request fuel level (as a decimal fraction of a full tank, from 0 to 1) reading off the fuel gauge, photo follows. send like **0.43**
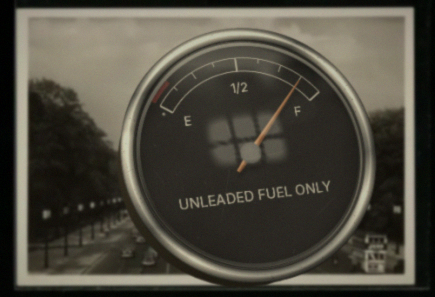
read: **0.875**
